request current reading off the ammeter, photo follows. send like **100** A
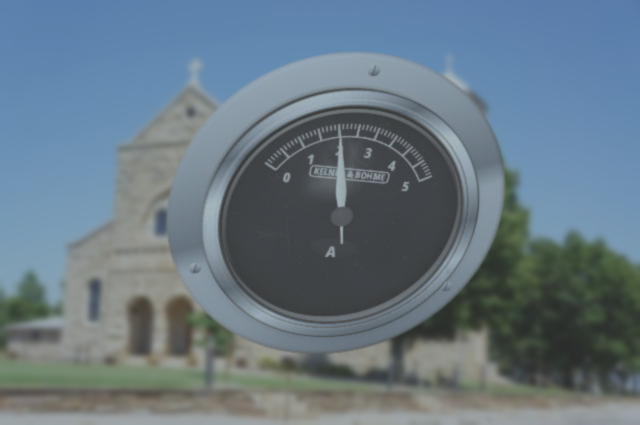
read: **2** A
